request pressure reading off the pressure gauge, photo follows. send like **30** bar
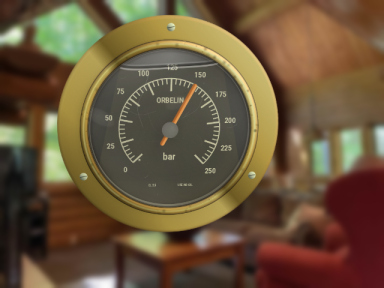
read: **150** bar
